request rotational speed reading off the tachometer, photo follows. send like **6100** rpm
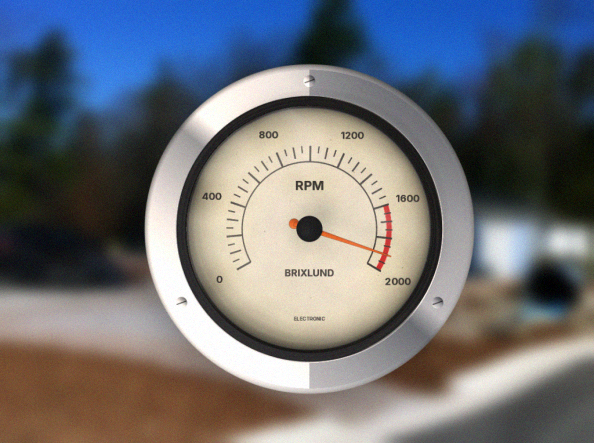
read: **1900** rpm
